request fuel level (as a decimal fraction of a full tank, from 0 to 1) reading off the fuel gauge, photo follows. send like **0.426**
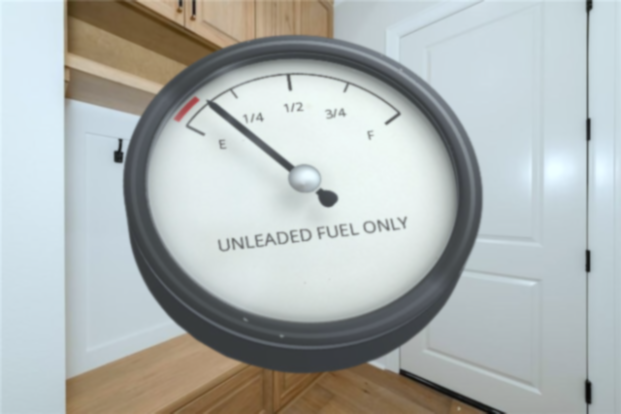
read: **0.125**
